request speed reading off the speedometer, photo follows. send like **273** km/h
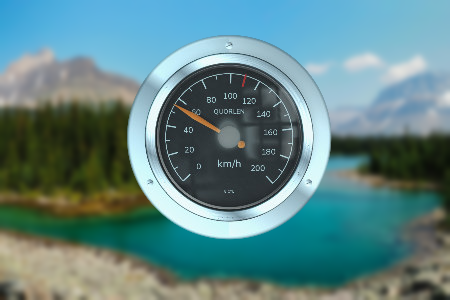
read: **55** km/h
